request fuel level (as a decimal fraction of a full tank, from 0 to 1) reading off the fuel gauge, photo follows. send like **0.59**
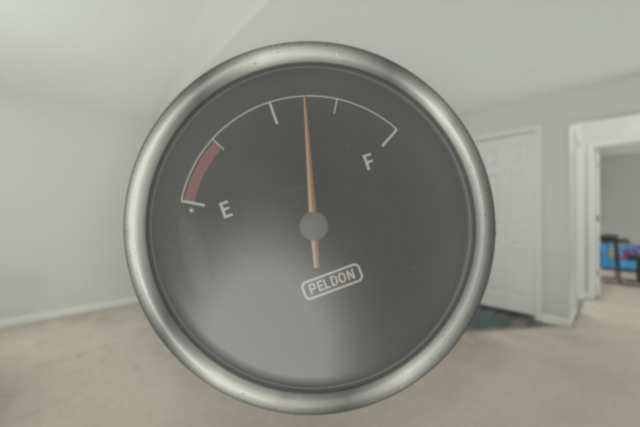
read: **0.625**
